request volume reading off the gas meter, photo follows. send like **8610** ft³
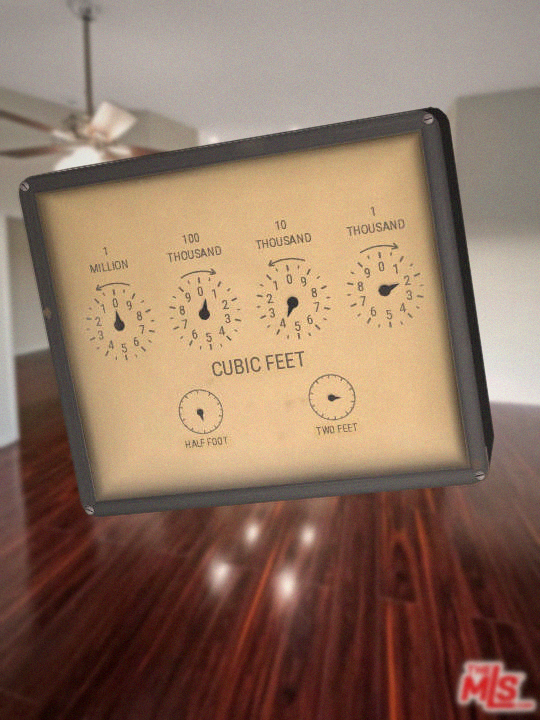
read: **4200** ft³
